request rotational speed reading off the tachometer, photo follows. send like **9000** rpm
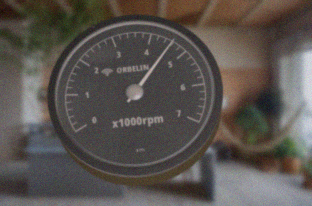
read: **4600** rpm
